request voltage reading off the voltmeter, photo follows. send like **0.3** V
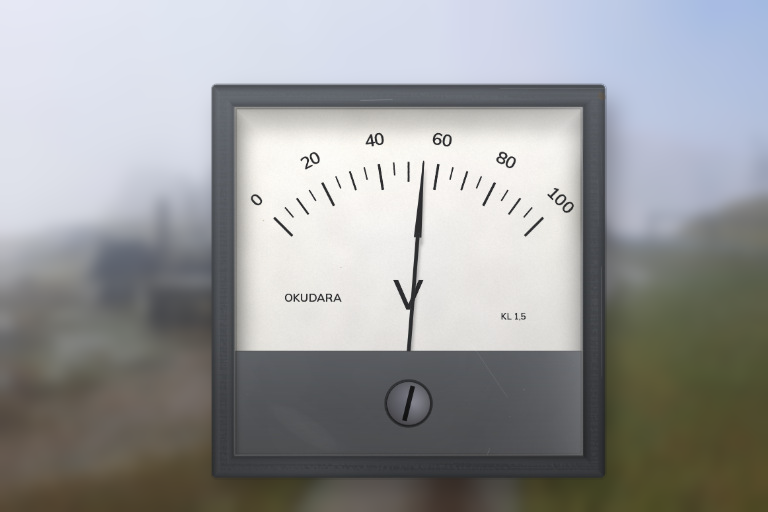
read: **55** V
